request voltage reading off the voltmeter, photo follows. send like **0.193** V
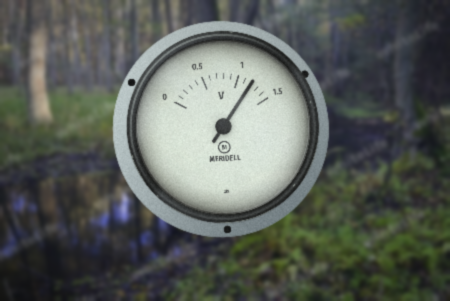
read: **1.2** V
